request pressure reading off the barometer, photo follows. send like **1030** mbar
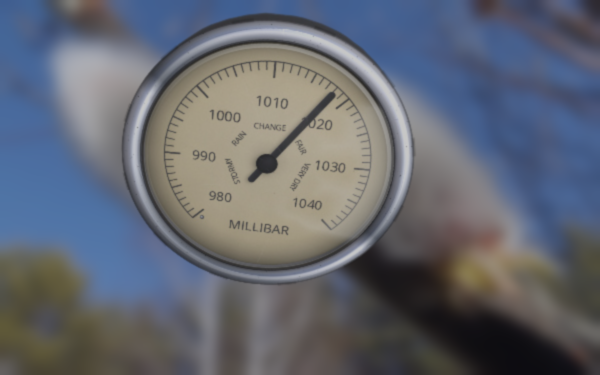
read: **1018** mbar
